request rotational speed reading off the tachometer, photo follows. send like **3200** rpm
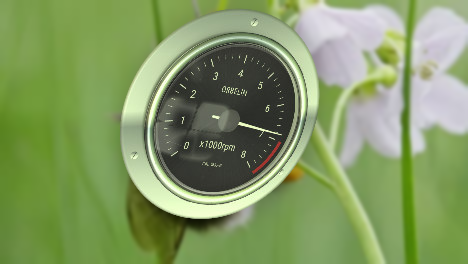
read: **6800** rpm
